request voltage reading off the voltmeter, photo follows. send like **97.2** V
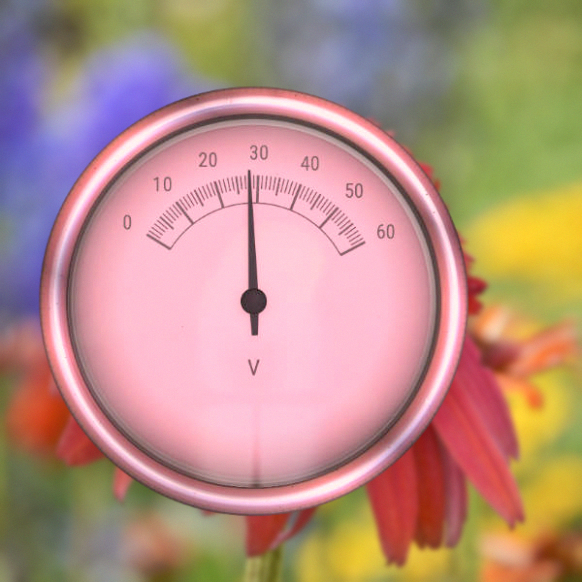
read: **28** V
